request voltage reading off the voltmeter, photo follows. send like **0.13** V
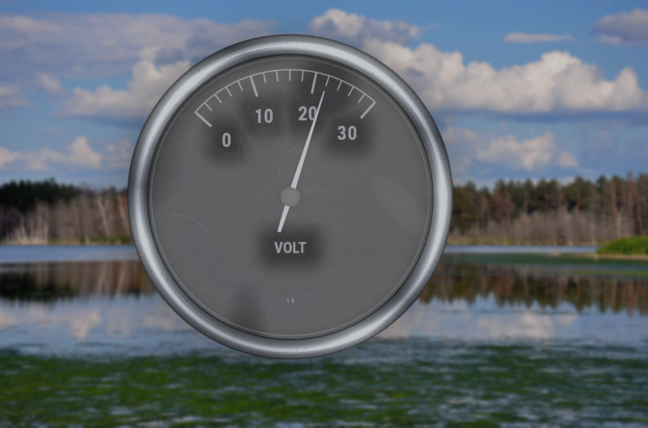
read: **22** V
